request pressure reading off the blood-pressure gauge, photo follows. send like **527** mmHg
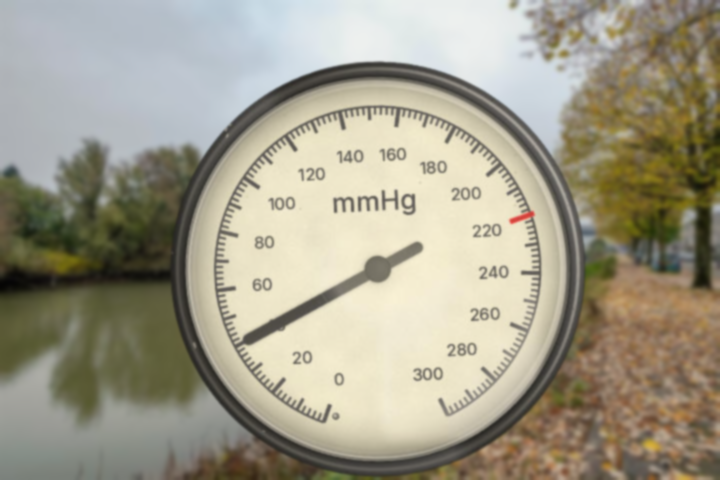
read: **40** mmHg
